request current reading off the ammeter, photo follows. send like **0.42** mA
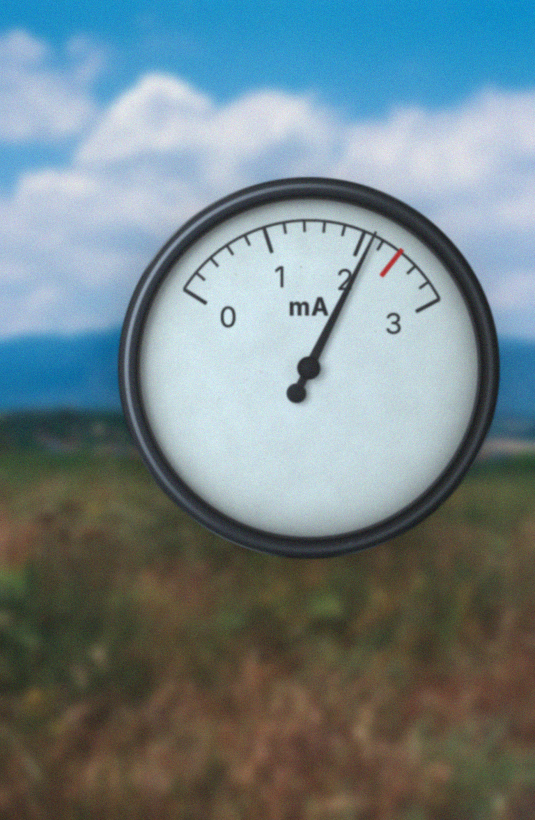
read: **2.1** mA
